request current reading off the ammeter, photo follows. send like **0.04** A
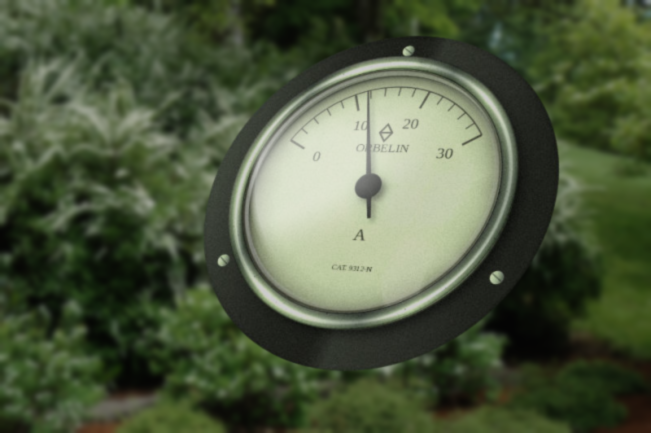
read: **12** A
